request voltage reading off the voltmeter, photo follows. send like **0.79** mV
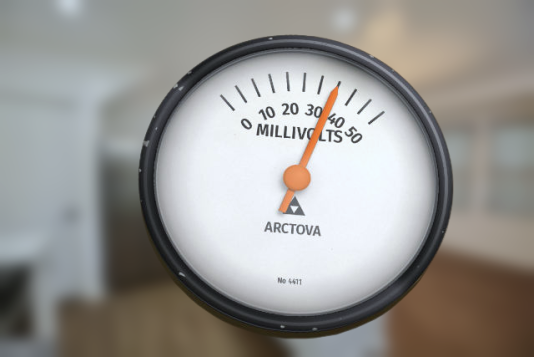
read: **35** mV
